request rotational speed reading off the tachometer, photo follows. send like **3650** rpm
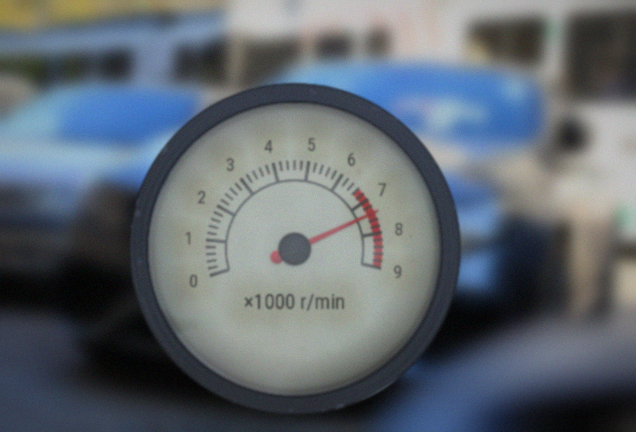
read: **7400** rpm
